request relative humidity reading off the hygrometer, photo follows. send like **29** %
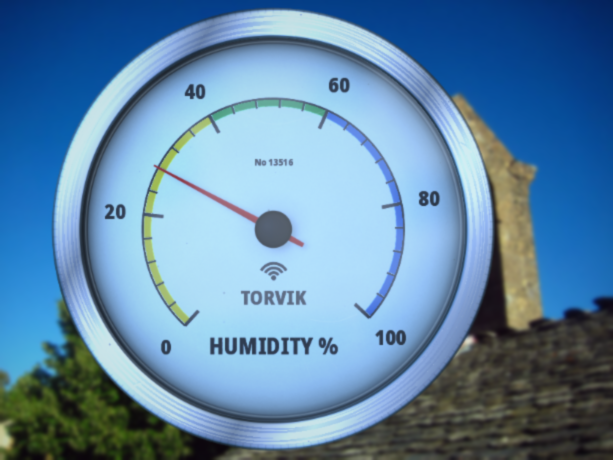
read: **28** %
